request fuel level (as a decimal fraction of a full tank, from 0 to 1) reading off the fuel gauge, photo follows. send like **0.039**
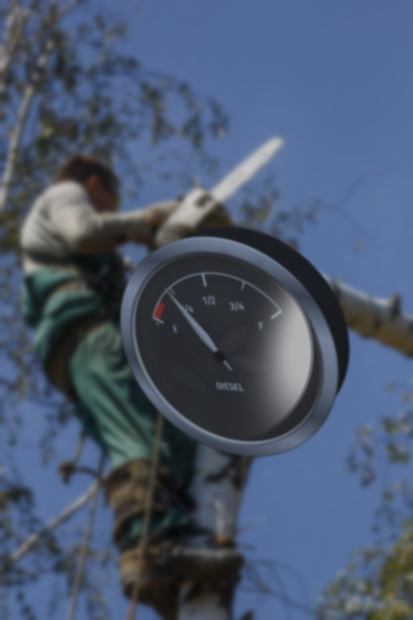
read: **0.25**
